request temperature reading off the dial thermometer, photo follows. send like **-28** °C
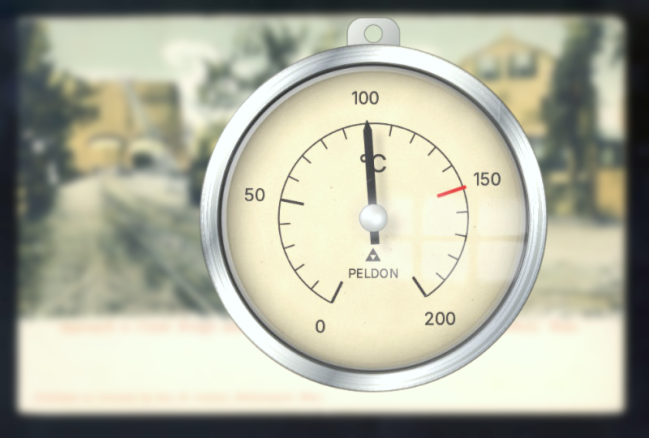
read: **100** °C
